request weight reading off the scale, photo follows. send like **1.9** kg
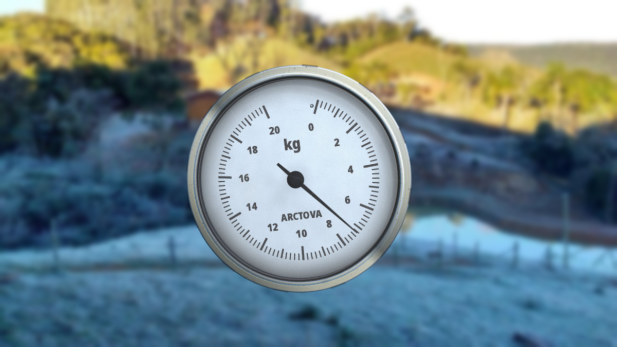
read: **7.2** kg
